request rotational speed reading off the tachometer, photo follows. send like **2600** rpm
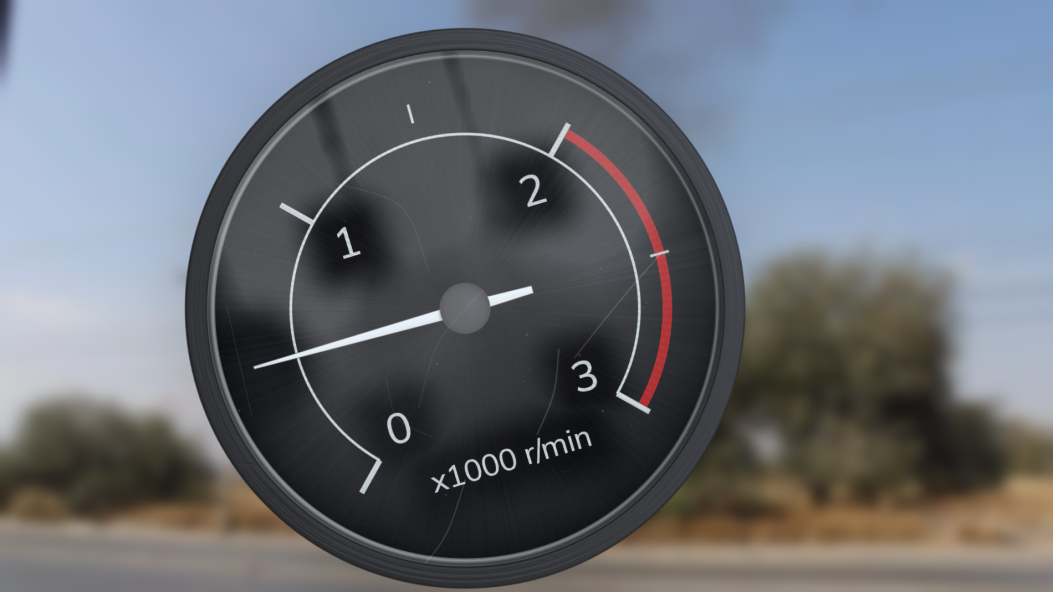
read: **500** rpm
